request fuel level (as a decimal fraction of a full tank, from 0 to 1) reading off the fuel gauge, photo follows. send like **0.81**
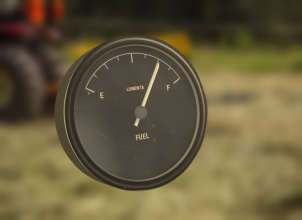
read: **0.75**
